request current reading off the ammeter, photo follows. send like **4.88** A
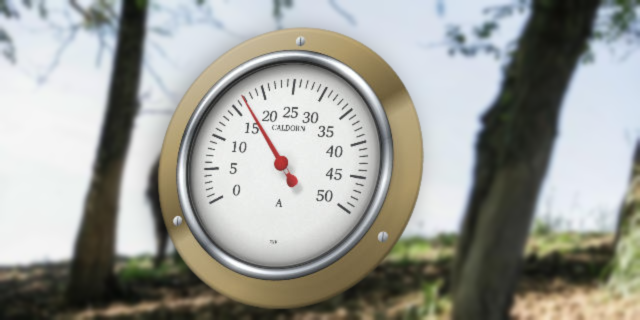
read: **17** A
